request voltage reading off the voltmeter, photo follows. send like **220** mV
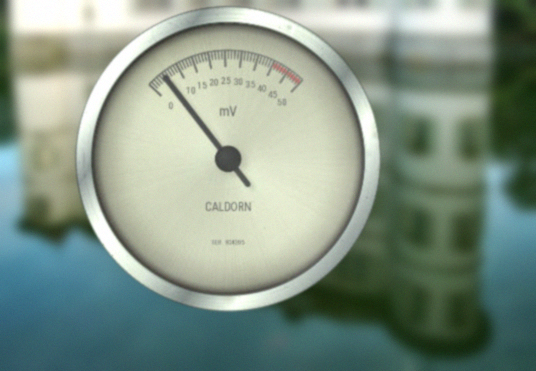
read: **5** mV
